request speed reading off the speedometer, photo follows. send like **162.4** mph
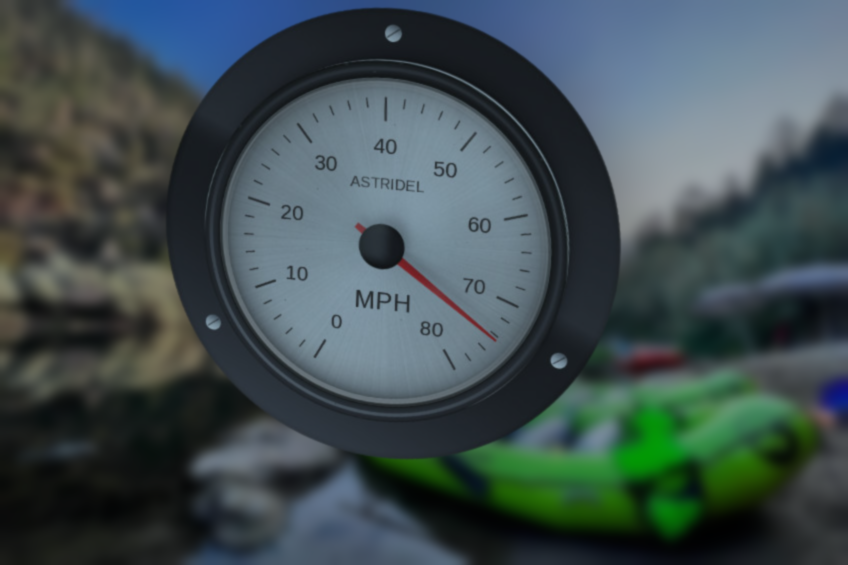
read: **74** mph
